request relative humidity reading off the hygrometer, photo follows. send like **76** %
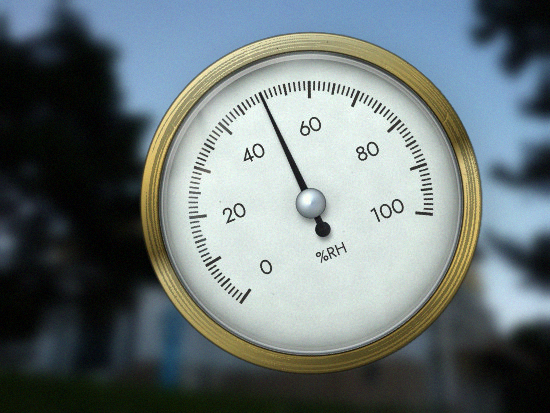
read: **50** %
